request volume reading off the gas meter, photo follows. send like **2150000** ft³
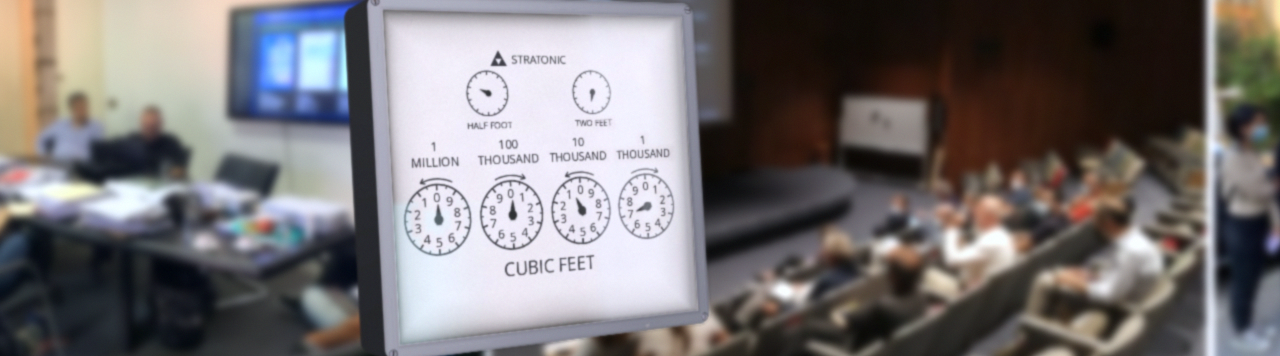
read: **700** ft³
